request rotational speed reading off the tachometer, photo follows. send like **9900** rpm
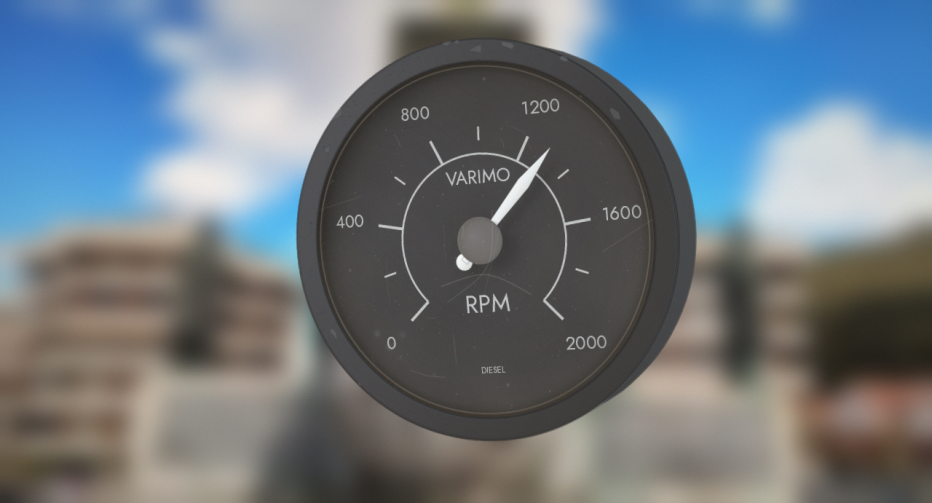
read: **1300** rpm
